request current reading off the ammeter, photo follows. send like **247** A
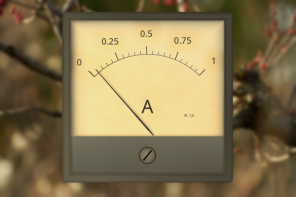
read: **0.05** A
